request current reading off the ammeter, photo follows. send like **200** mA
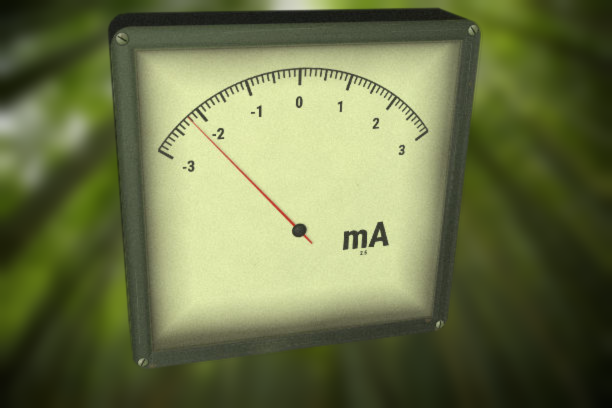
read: **-2.2** mA
